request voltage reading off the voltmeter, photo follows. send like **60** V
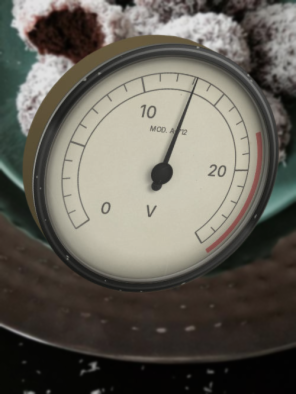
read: **13** V
